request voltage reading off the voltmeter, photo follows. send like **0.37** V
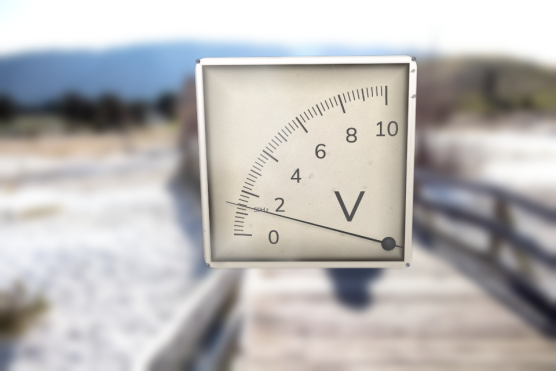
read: **1.4** V
